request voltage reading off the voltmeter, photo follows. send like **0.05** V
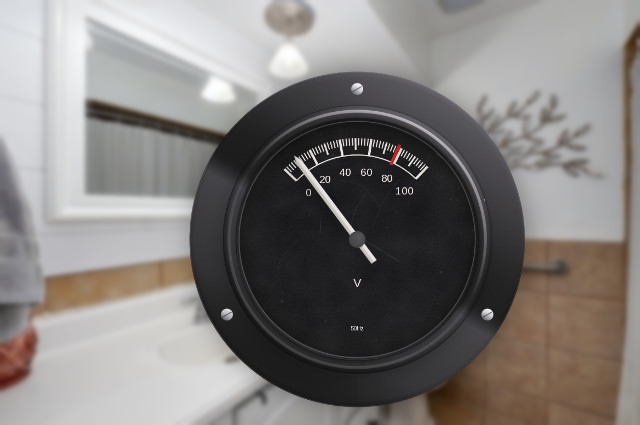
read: **10** V
